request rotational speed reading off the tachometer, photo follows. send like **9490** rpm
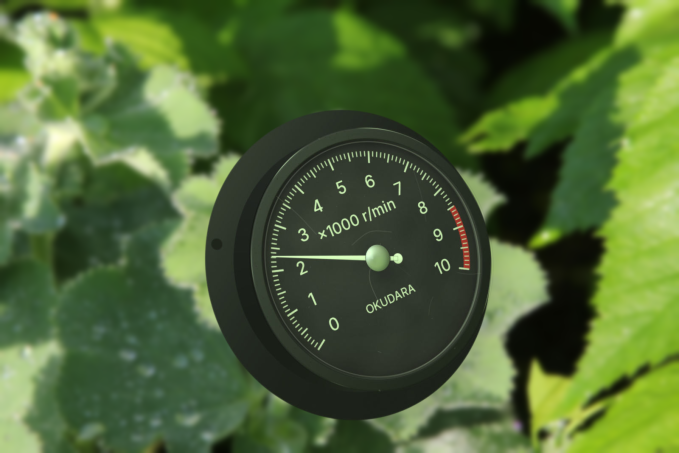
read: **2300** rpm
